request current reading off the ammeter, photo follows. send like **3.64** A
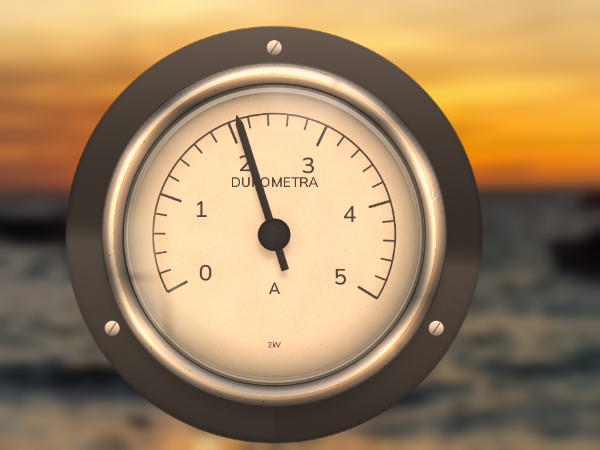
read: **2.1** A
